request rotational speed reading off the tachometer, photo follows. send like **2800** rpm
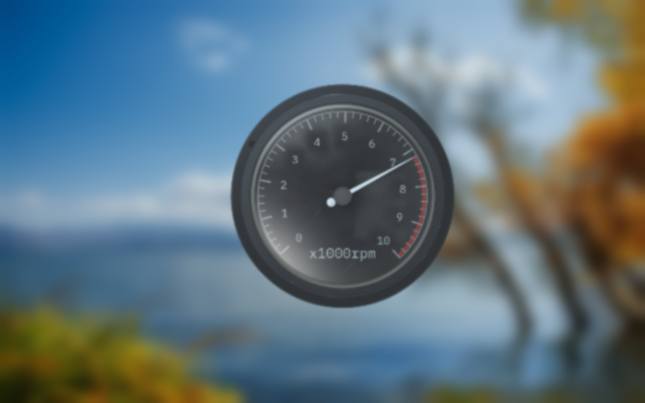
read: **7200** rpm
